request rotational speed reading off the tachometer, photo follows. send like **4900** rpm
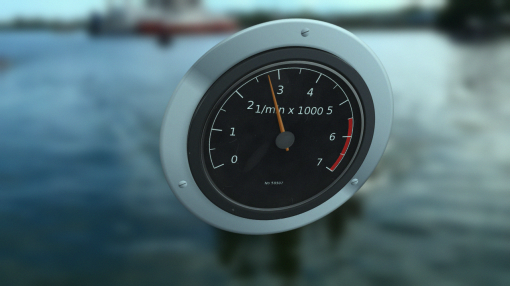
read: **2750** rpm
